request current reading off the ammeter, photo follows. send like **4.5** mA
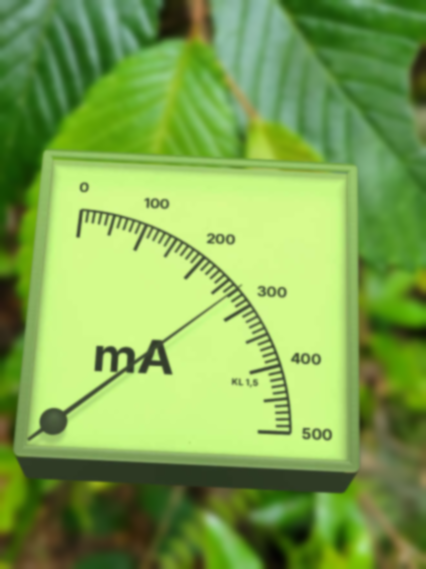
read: **270** mA
